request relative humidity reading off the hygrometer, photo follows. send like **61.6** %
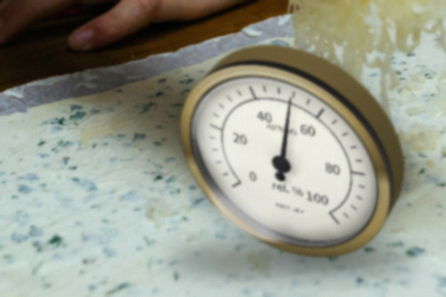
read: **52** %
